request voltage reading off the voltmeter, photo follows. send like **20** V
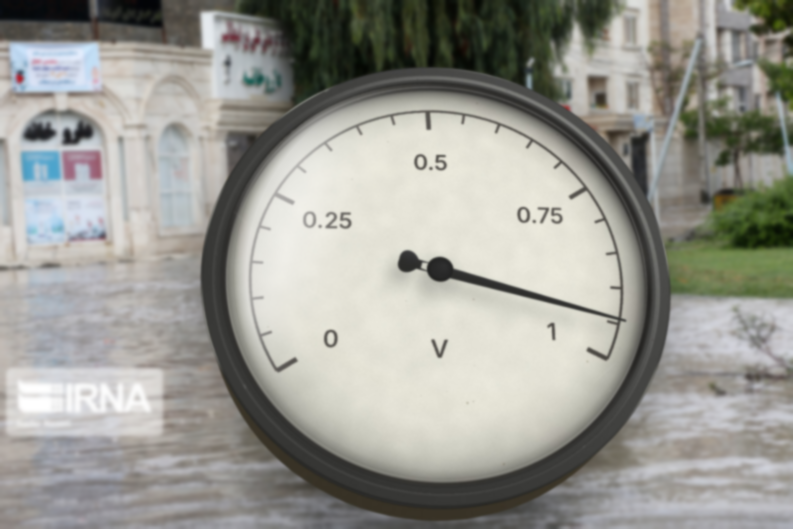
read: **0.95** V
